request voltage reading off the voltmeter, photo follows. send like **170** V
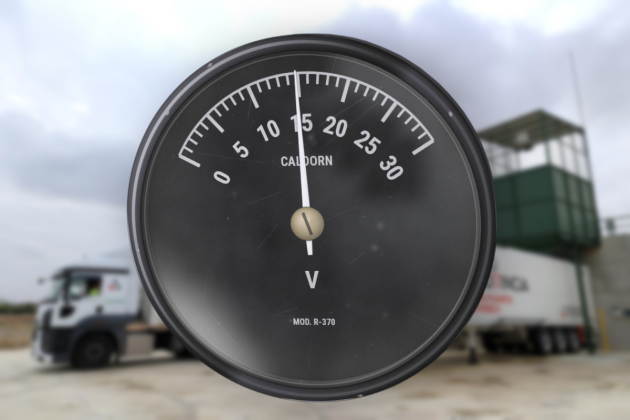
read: **15** V
